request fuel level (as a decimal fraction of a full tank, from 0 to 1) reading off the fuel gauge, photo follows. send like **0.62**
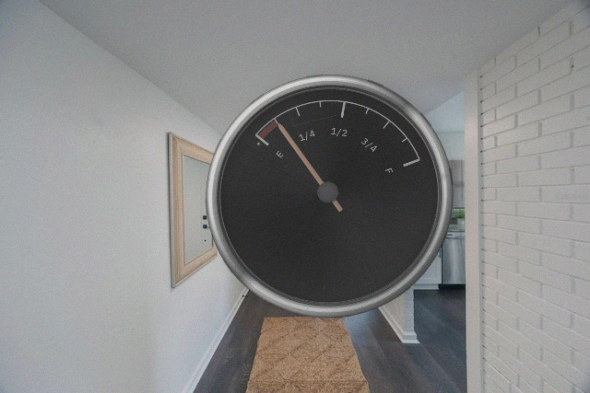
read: **0.125**
